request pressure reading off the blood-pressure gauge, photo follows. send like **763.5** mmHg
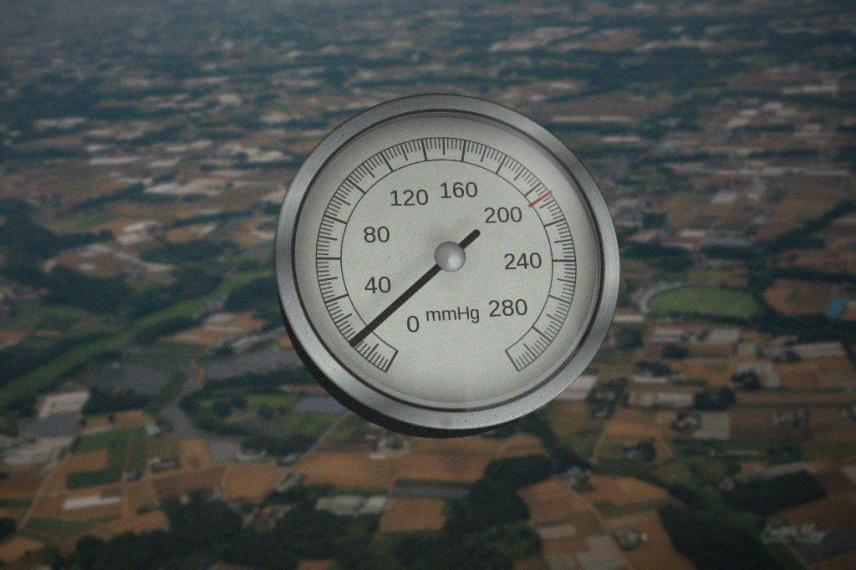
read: **18** mmHg
